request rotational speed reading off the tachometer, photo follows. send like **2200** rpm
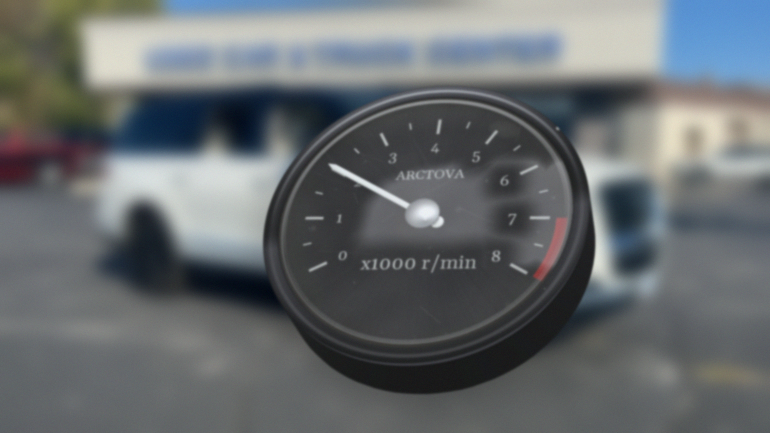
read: **2000** rpm
